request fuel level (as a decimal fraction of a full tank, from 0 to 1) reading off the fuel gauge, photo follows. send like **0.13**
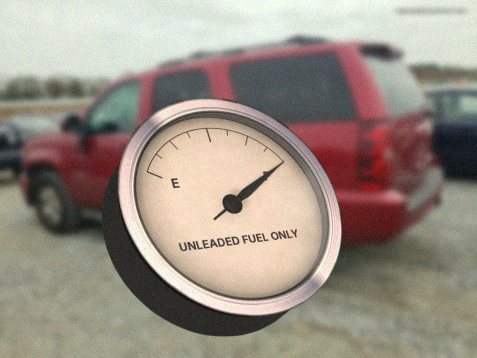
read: **1**
